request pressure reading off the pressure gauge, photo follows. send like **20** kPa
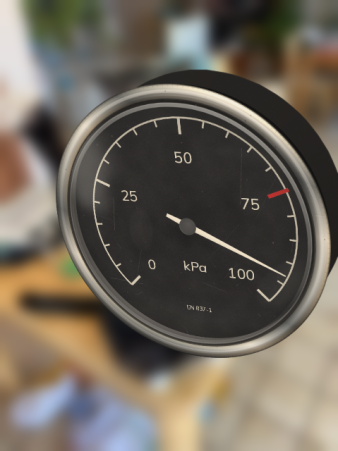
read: **92.5** kPa
